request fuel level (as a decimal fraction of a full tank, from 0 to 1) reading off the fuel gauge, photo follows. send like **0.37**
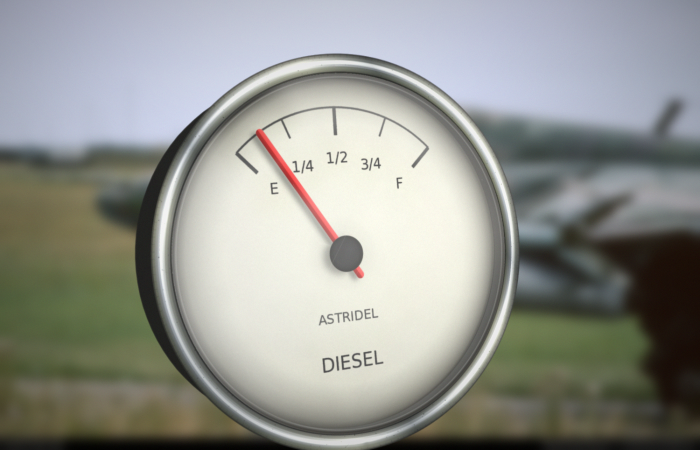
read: **0.125**
